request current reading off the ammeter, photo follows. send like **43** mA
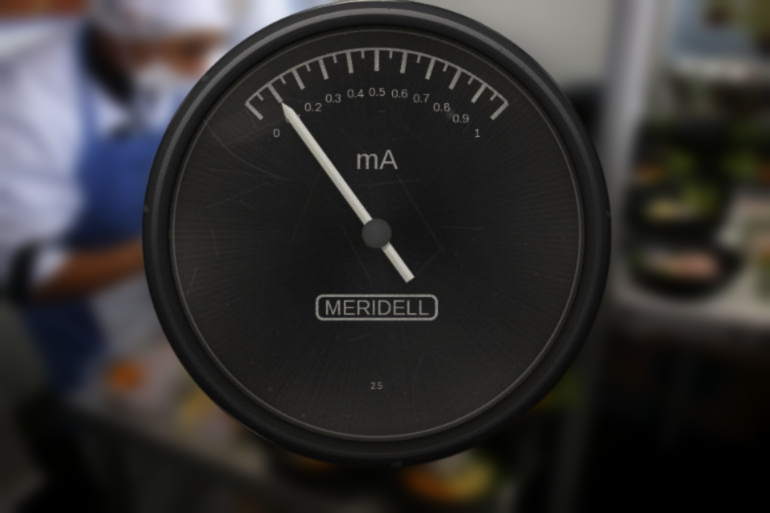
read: **0.1** mA
